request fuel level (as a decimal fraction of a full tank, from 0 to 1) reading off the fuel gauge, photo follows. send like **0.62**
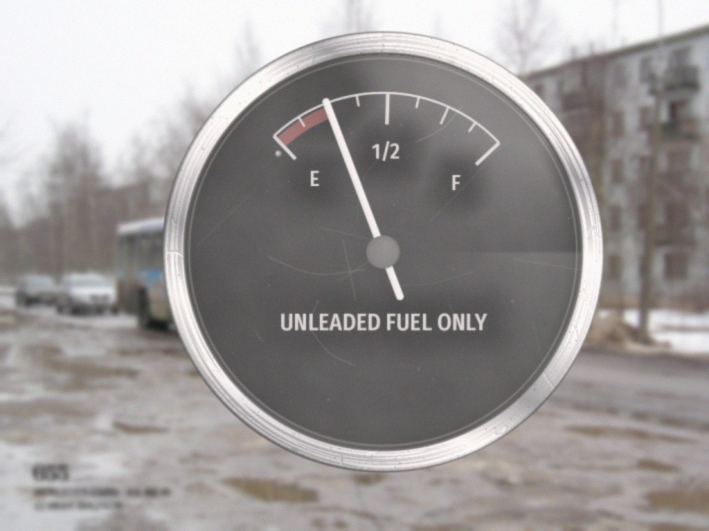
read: **0.25**
